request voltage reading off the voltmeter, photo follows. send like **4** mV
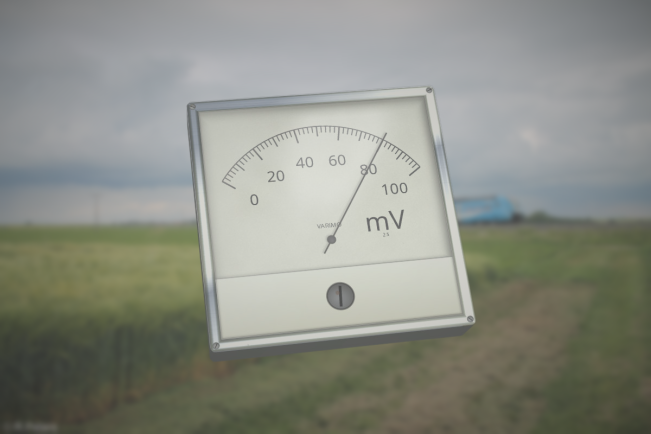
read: **80** mV
